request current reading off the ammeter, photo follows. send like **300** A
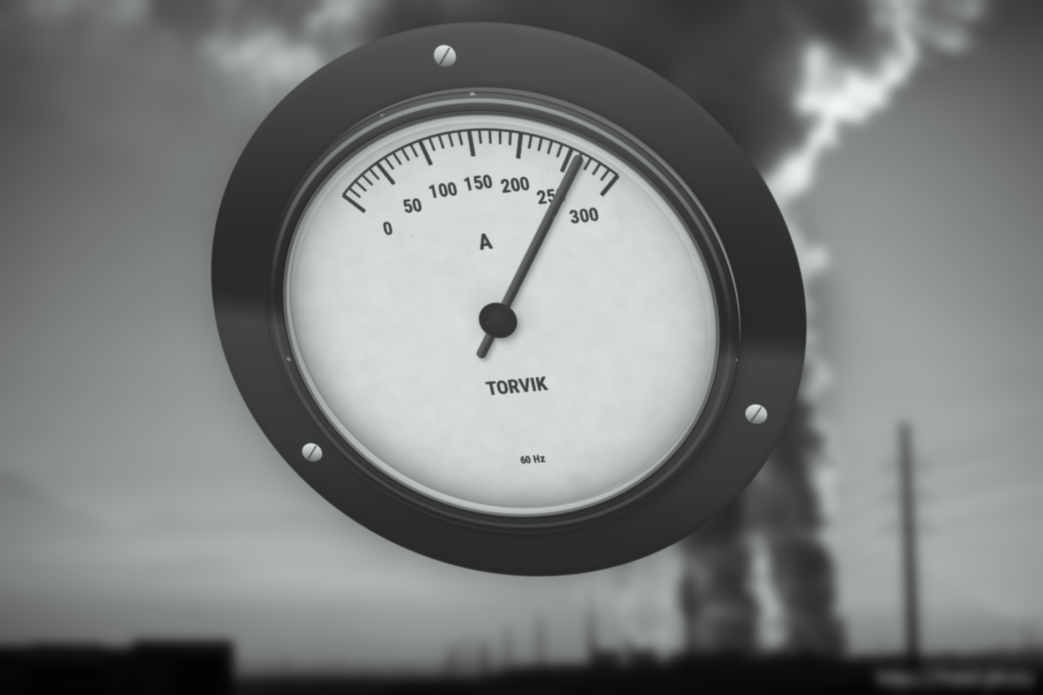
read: **260** A
